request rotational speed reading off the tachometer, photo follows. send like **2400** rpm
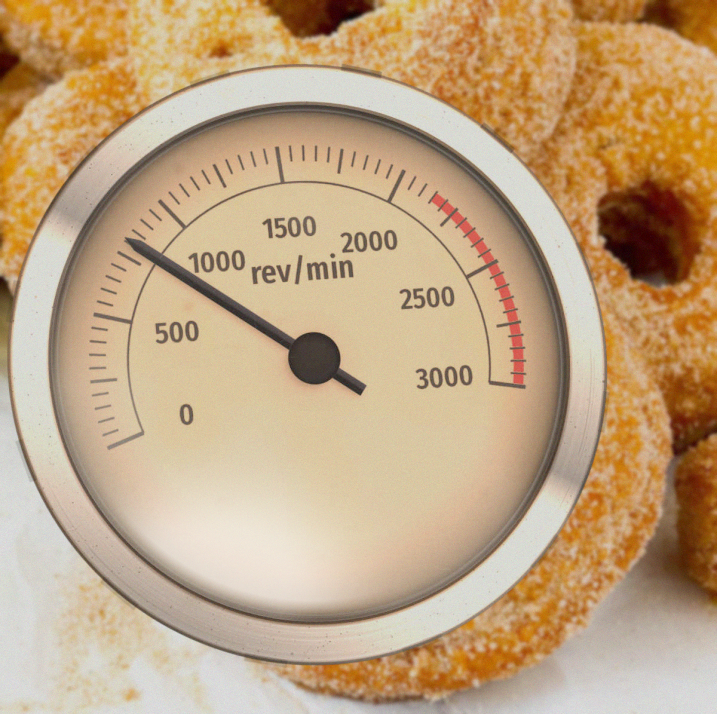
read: **800** rpm
